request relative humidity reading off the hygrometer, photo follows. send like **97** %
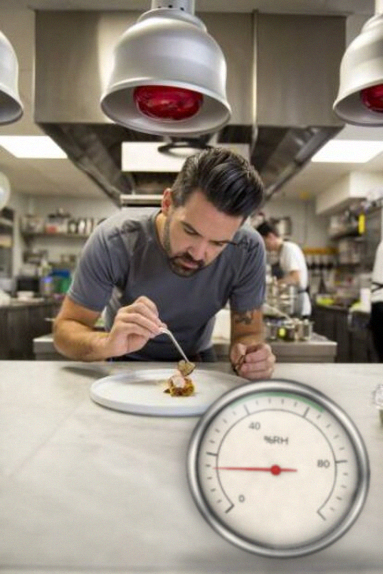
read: **16** %
